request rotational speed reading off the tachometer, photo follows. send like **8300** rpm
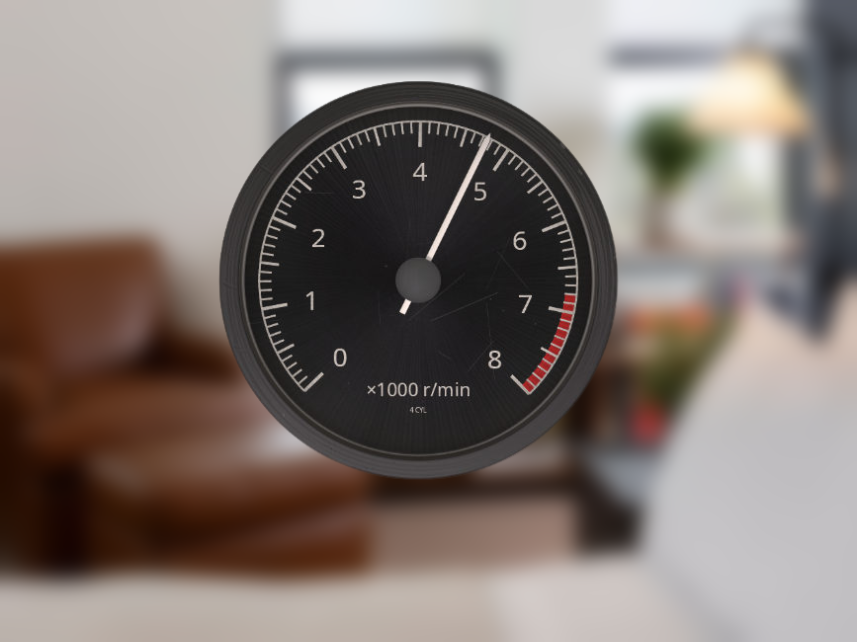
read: **4750** rpm
